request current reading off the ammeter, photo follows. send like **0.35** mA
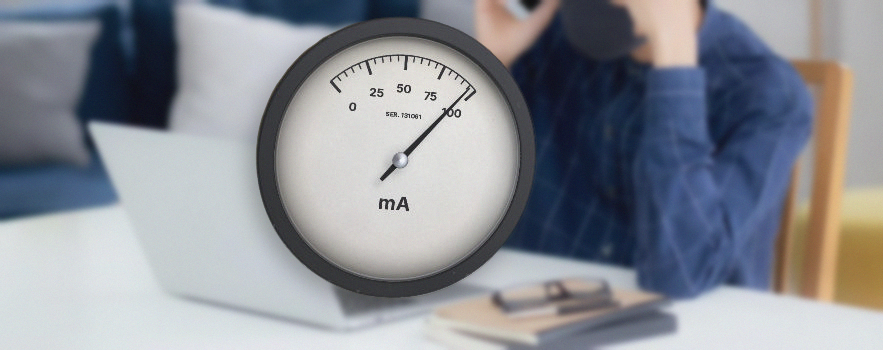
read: **95** mA
